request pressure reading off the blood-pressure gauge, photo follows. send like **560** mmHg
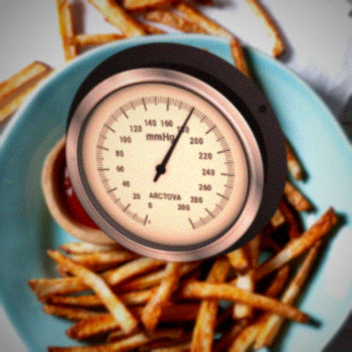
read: **180** mmHg
